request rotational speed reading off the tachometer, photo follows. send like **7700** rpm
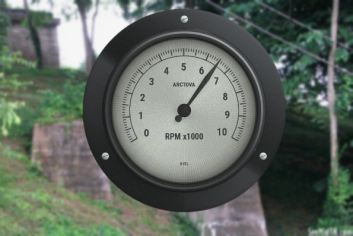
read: **6500** rpm
